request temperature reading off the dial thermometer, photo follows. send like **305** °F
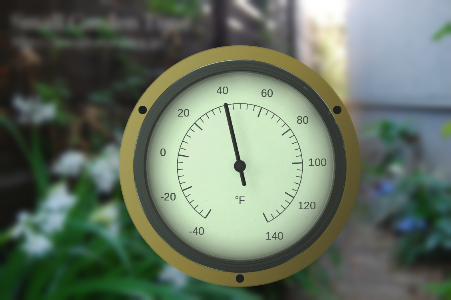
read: **40** °F
